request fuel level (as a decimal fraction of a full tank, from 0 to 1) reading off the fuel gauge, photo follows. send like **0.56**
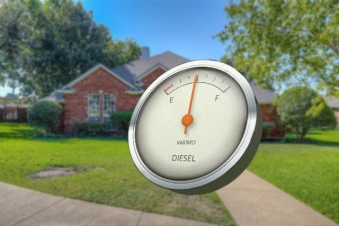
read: **0.5**
